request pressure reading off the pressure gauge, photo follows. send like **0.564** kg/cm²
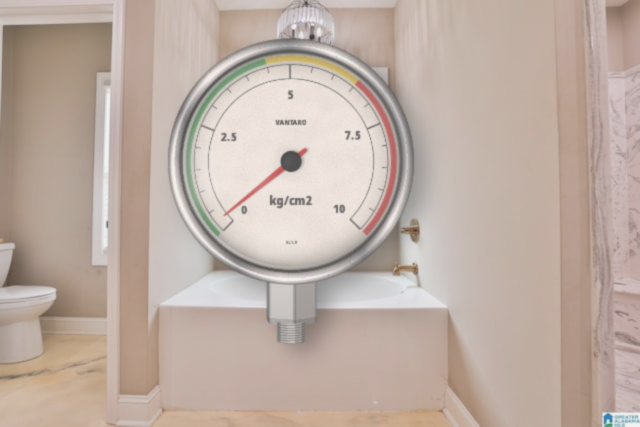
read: **0.25** kg/cm²
